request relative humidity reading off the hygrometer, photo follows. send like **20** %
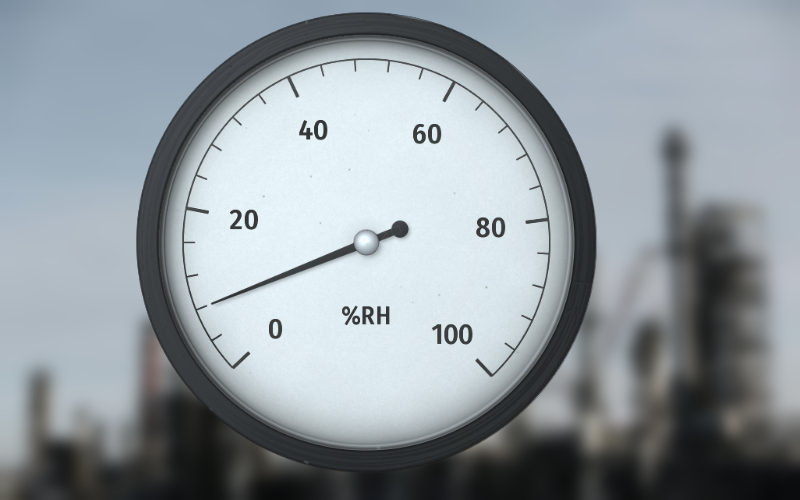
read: **8** %
